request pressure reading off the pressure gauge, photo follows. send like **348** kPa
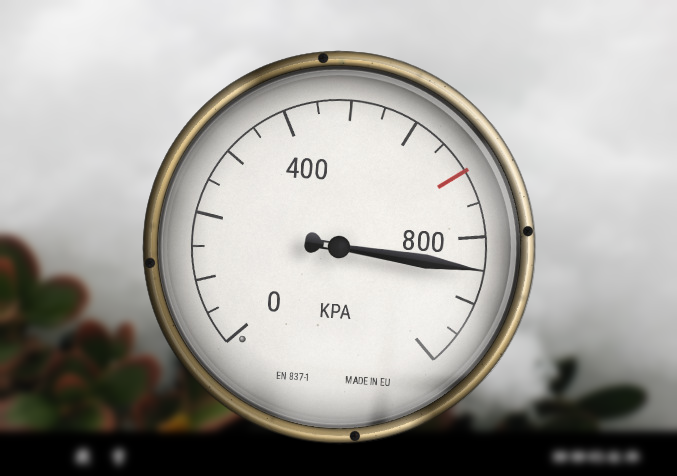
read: **850** kPa
